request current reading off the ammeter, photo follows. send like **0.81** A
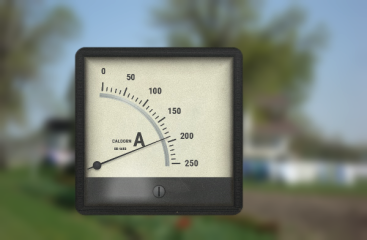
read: **190** A
